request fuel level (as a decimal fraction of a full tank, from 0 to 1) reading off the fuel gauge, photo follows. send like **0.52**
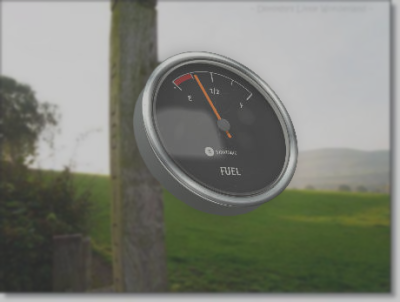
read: **0.25**
